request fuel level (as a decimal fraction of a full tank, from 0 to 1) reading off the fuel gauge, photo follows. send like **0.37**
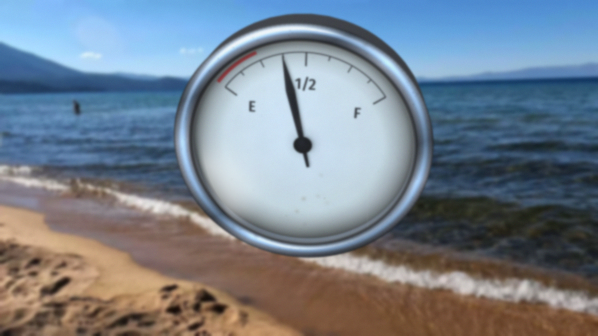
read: **0.375**
